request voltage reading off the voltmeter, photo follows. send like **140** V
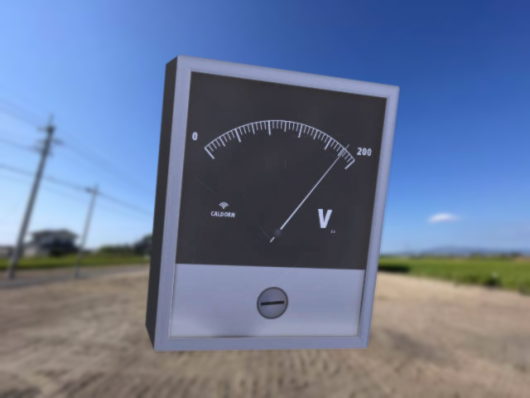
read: **180** V
